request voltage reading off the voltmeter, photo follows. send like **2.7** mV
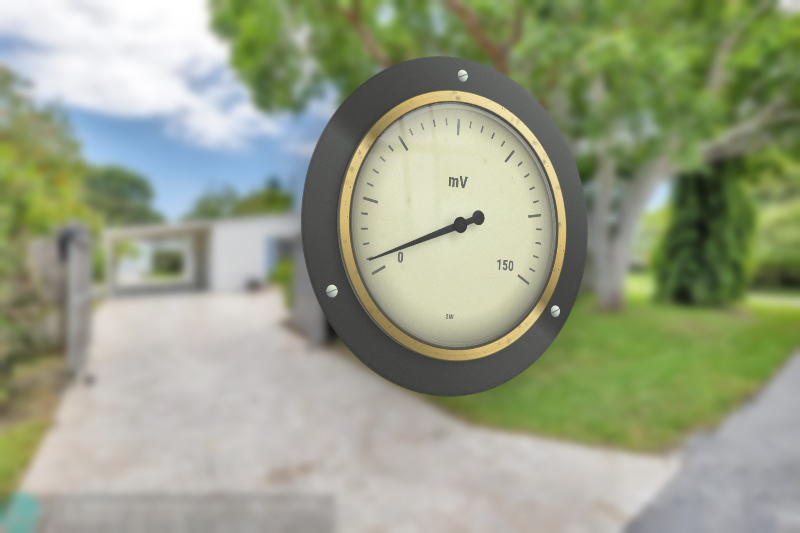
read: **5** mV
